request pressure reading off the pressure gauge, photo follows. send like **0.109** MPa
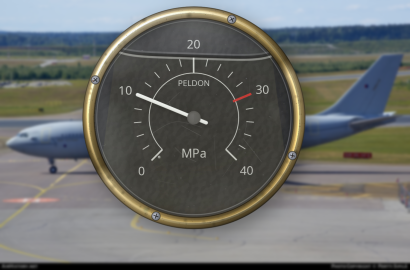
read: **10** MPa
